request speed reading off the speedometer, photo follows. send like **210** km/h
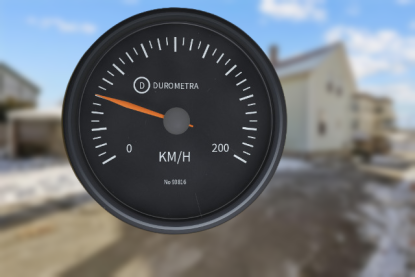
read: **40** km/h
